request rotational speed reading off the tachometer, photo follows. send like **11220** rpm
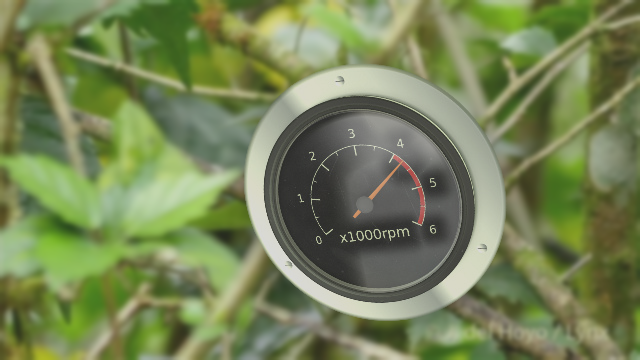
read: **4250** rpm
